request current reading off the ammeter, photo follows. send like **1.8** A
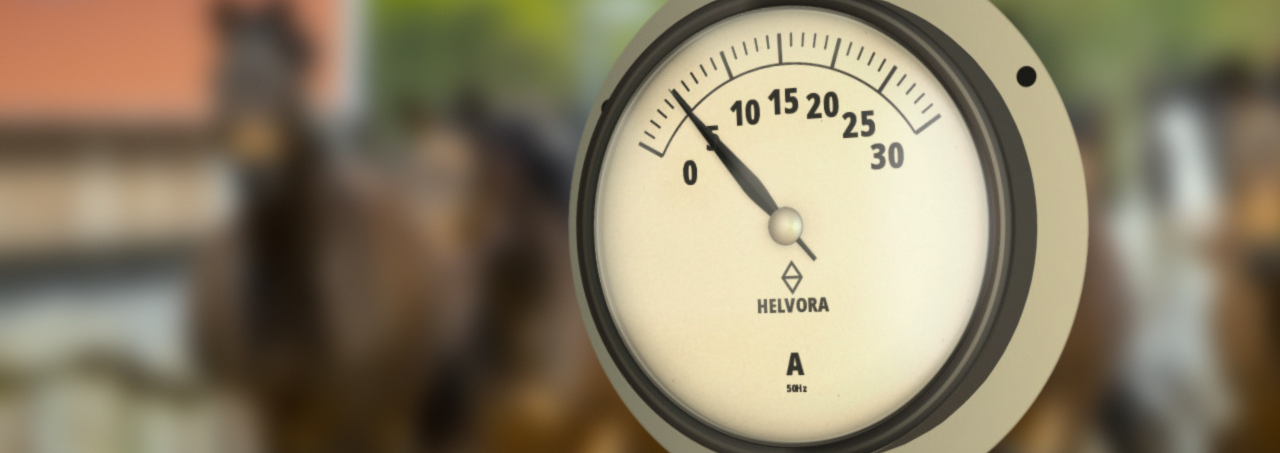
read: **5** A
